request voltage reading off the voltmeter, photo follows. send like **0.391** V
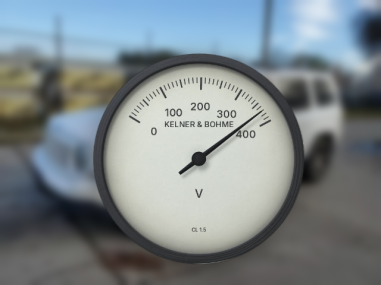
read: **370** V
